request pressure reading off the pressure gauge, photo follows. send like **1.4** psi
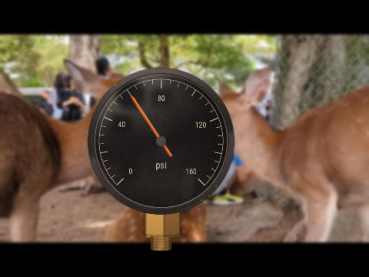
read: **60** psi
